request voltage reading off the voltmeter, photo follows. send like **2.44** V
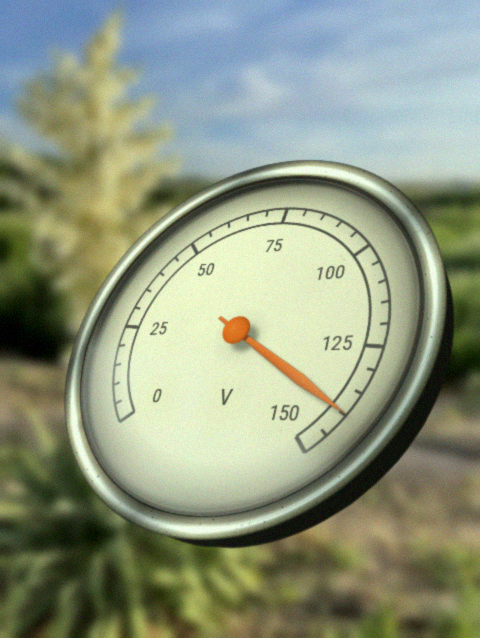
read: **140** V
